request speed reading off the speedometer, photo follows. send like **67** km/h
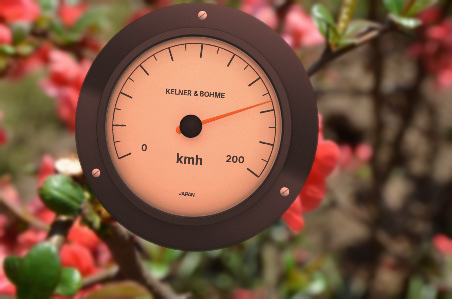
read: **155** km/h
